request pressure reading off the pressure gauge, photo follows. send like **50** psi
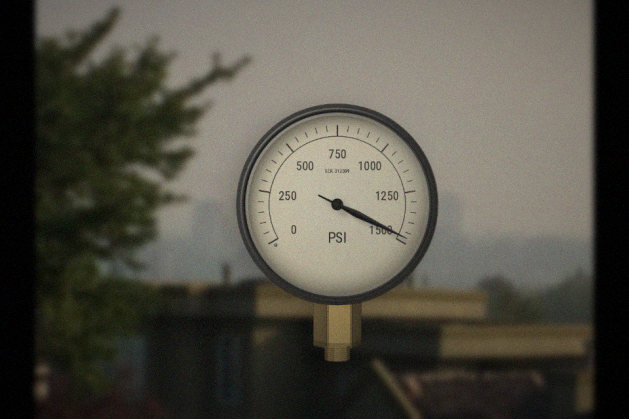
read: **1475** psi
